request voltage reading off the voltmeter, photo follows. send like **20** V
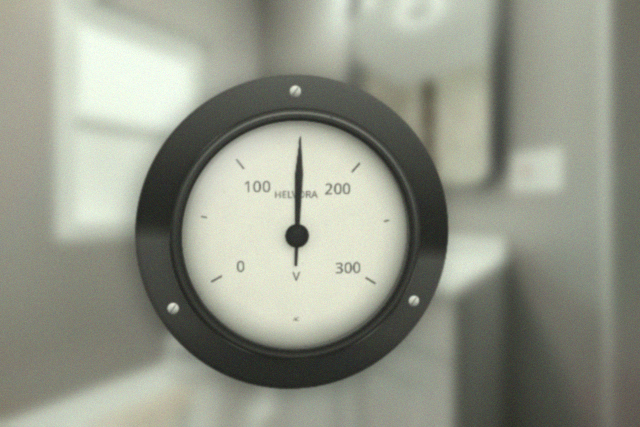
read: **150** V
